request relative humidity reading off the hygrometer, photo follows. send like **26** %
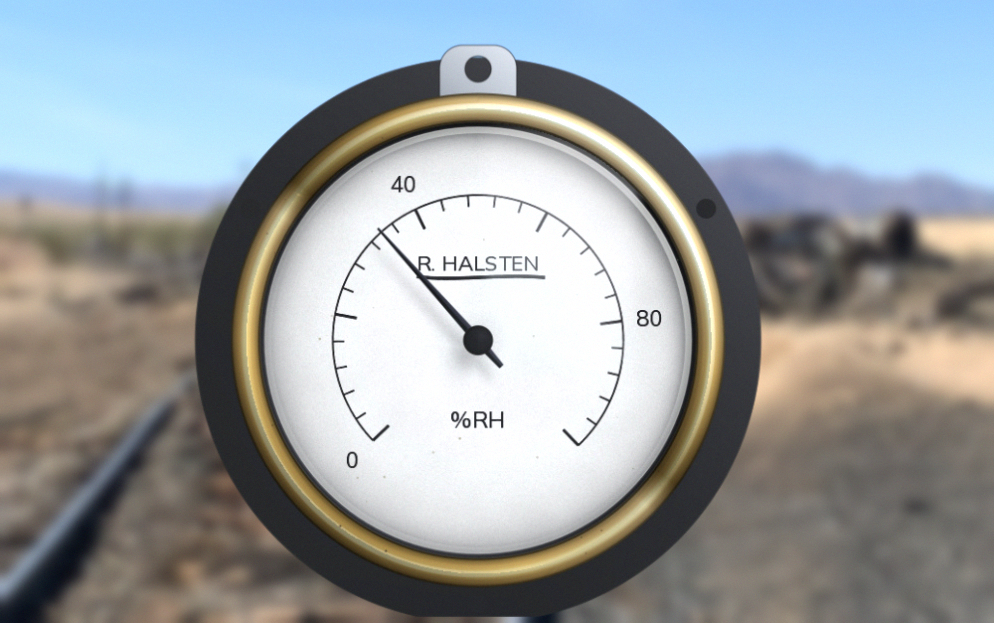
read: **34** %
